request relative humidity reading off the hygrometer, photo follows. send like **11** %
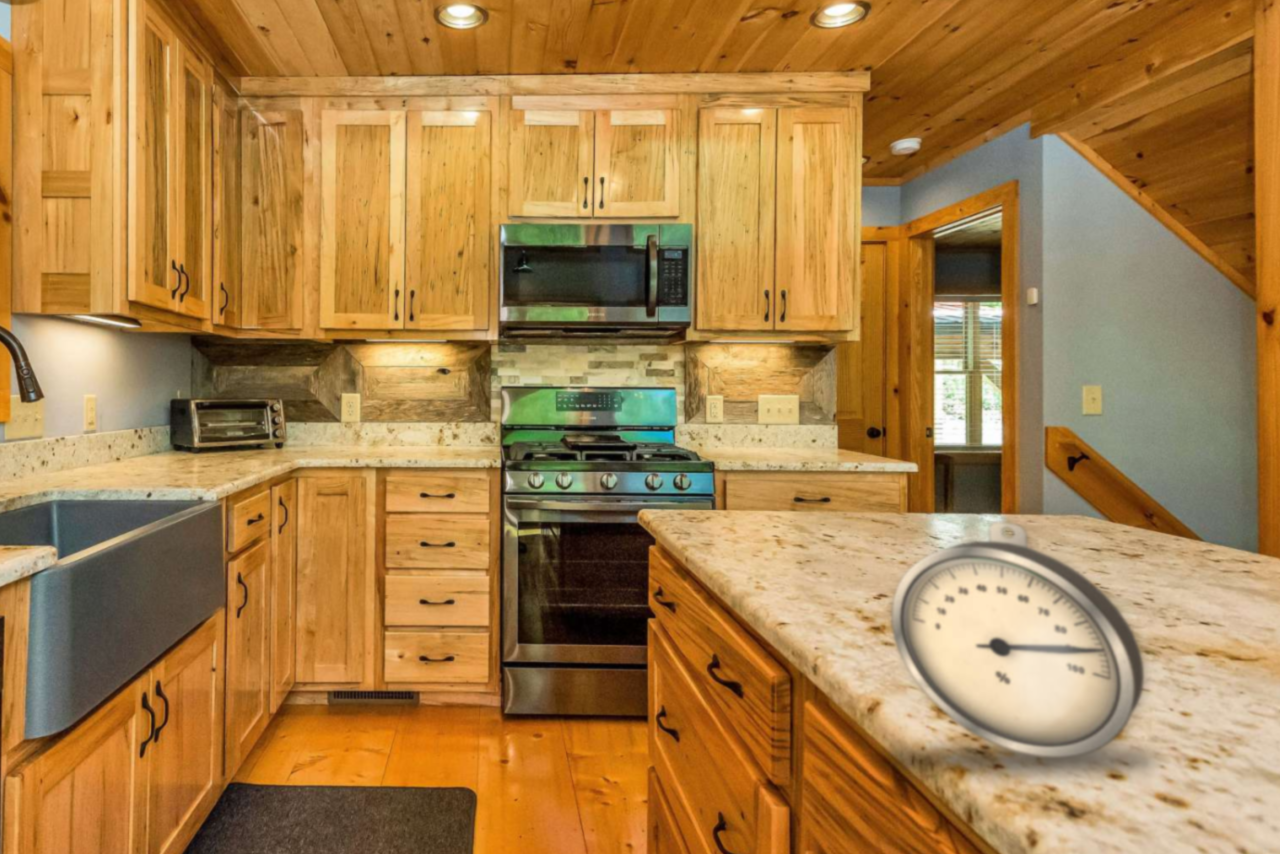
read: **90** %
